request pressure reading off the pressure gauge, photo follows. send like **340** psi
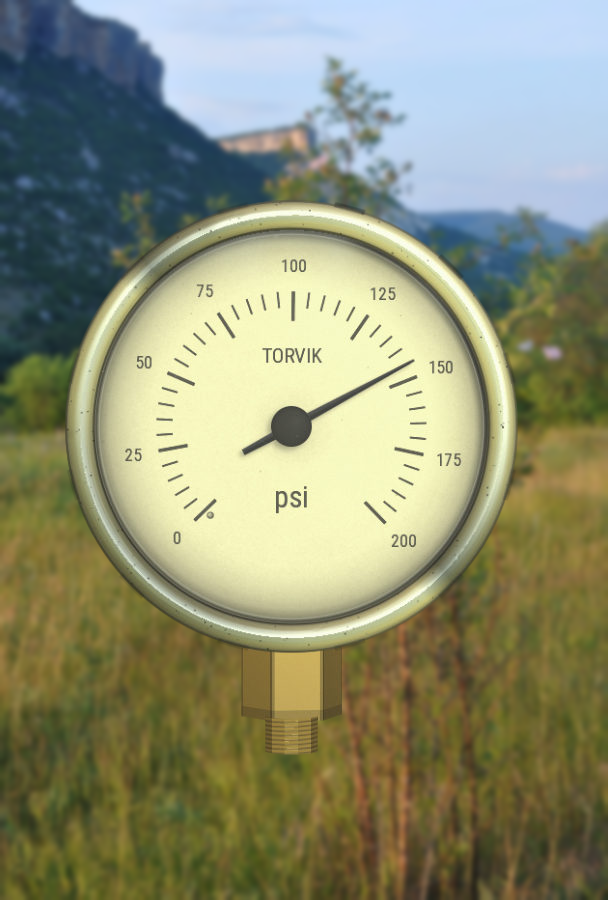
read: **145** psi
